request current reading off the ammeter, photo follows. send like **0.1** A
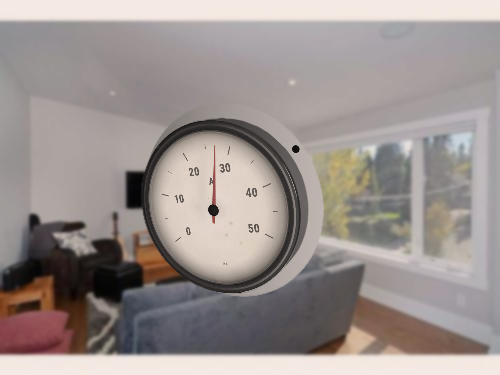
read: **27.5** A
